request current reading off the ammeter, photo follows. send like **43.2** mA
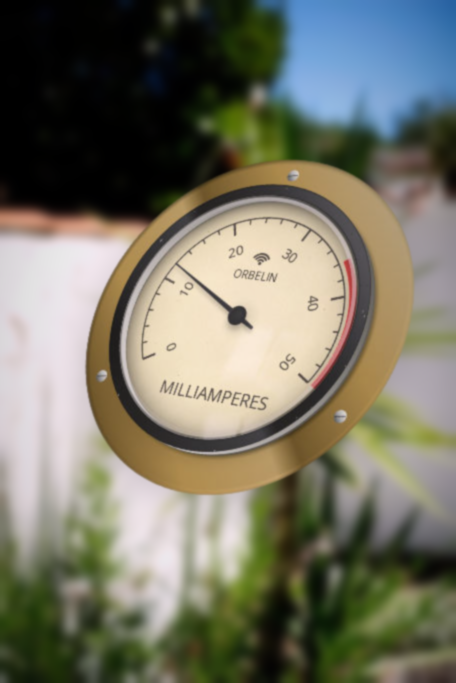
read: **12** mA
